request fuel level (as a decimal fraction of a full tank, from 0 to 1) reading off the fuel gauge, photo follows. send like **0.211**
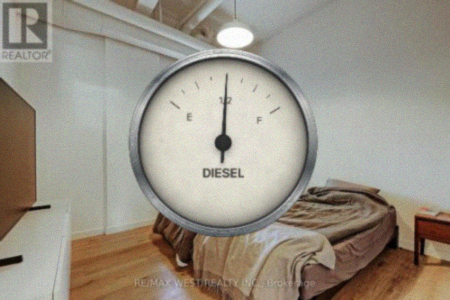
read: **0.5**
